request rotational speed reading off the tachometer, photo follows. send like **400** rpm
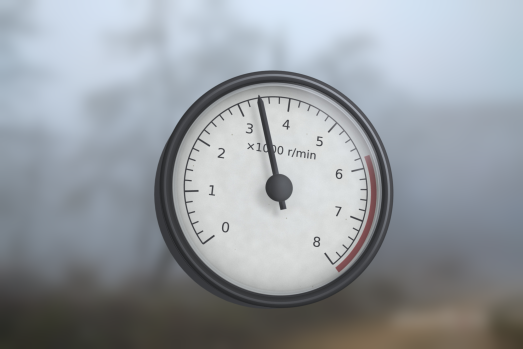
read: **3400** rpm
